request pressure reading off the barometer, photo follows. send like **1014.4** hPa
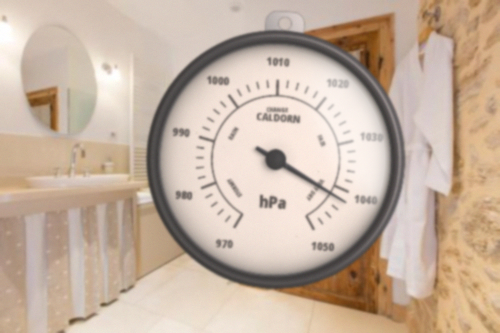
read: **1042** hPa
